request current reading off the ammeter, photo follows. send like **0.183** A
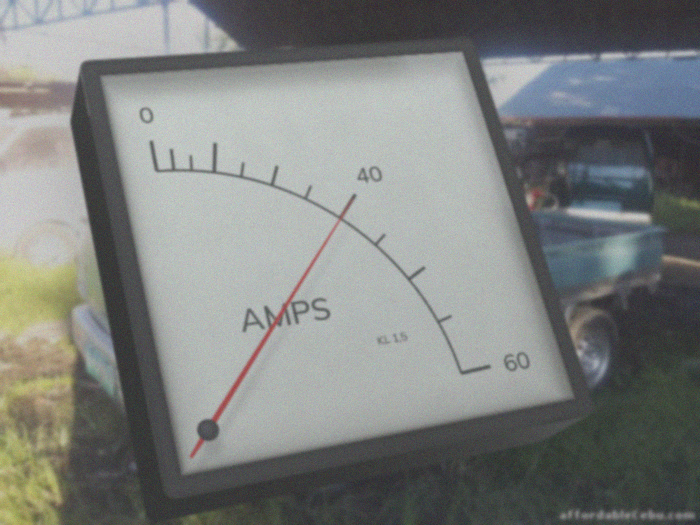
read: **40** A
